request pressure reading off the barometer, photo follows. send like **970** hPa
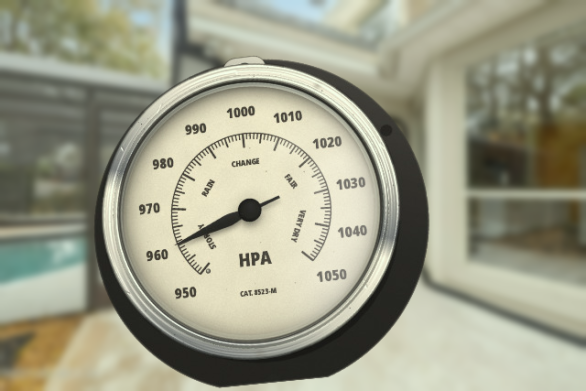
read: **960** hPa
